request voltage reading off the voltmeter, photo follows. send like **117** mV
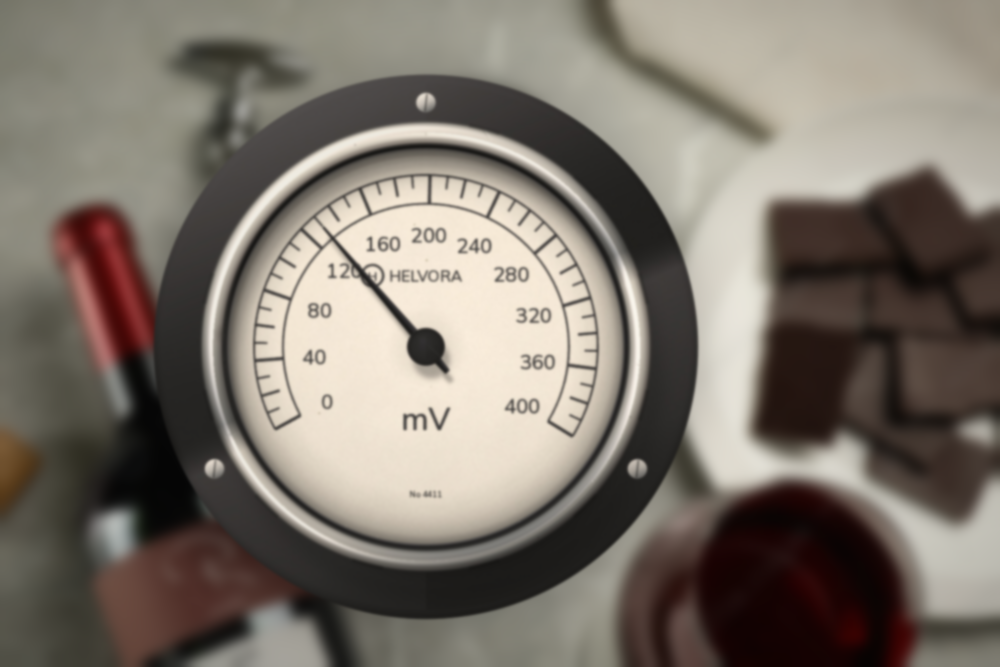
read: **130** mV
